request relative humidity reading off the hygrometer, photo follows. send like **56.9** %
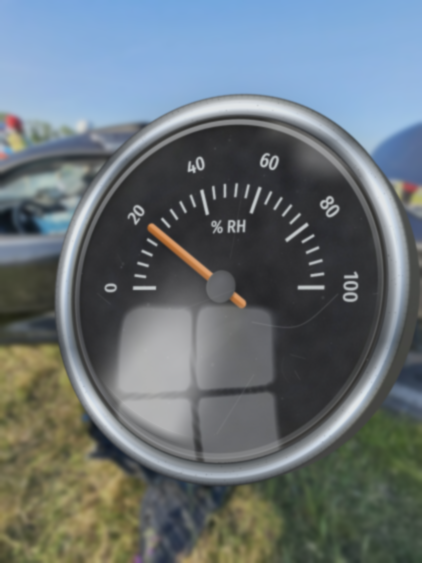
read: **20** %
